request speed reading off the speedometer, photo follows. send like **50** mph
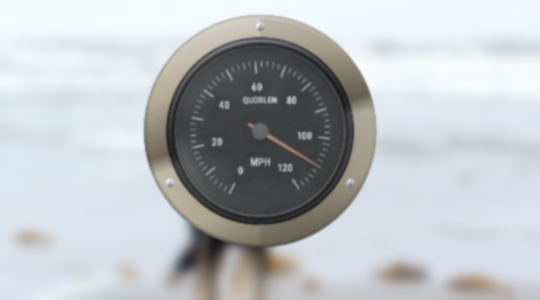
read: **110** mph
